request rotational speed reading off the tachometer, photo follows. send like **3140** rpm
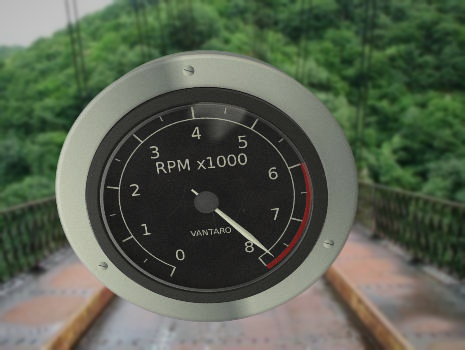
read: **7750** rpm
